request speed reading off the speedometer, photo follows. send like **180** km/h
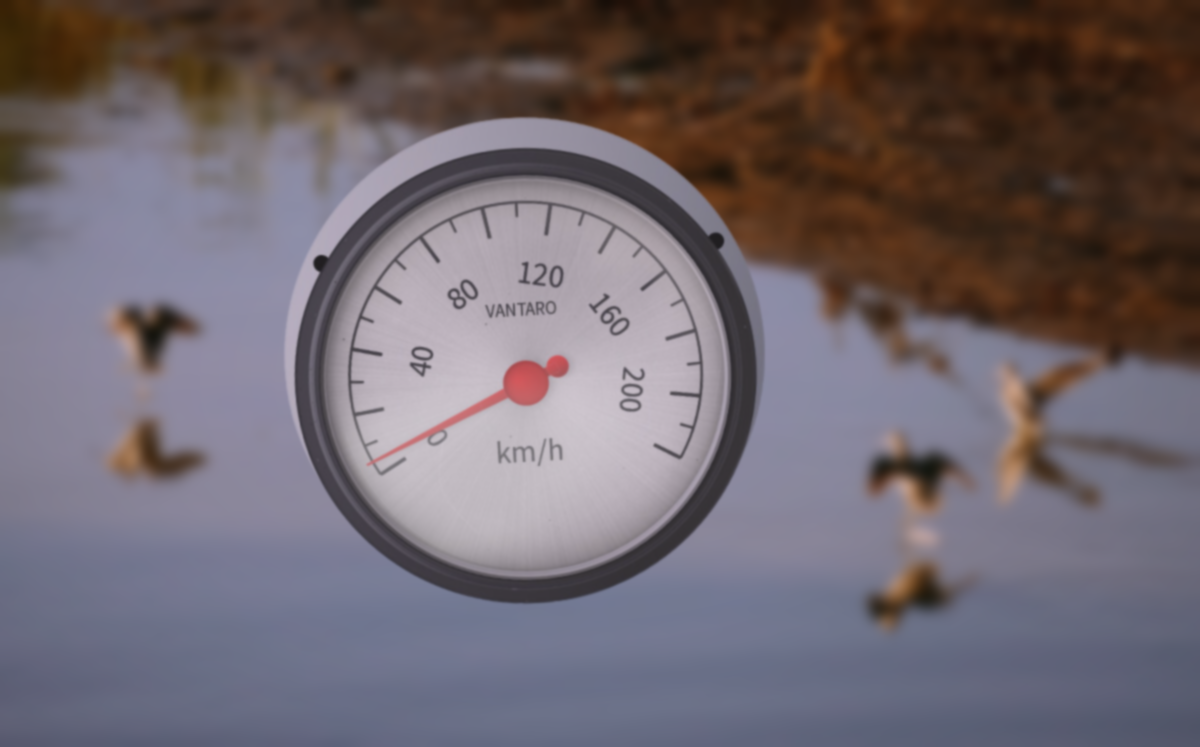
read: **5** km/h
